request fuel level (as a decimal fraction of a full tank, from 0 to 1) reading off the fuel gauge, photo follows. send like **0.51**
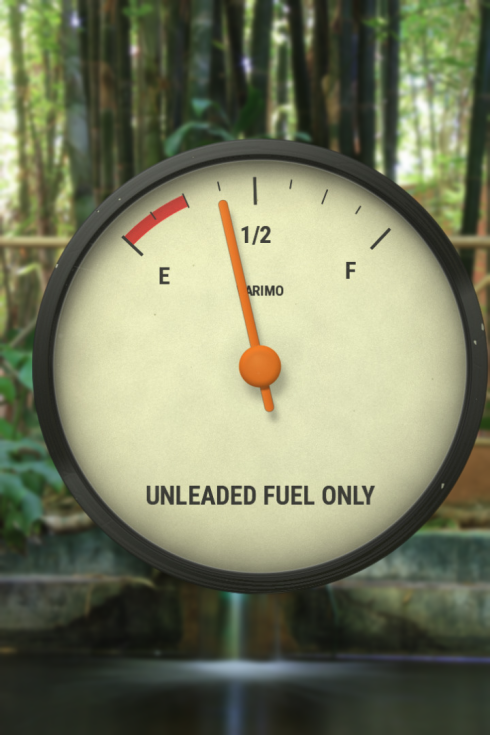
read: **0.375**
